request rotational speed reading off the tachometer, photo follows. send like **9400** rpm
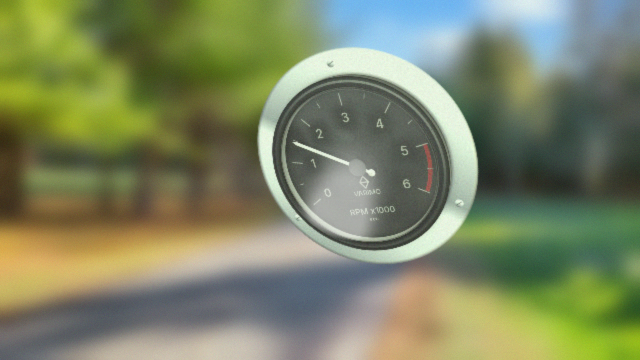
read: **1500** rpm
